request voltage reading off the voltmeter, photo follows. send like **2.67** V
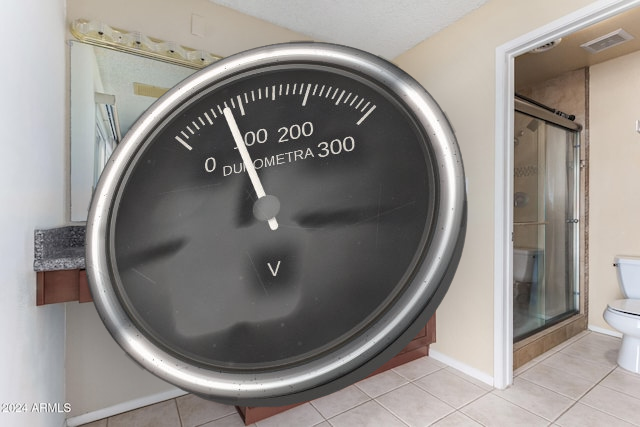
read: **80** V
